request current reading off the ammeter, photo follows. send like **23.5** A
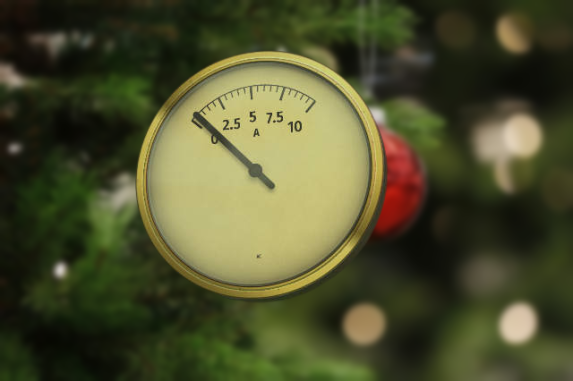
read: **0.5** A
